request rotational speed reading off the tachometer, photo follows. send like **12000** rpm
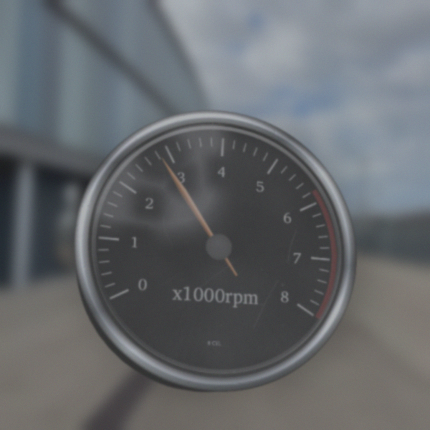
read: **2800** rpm
